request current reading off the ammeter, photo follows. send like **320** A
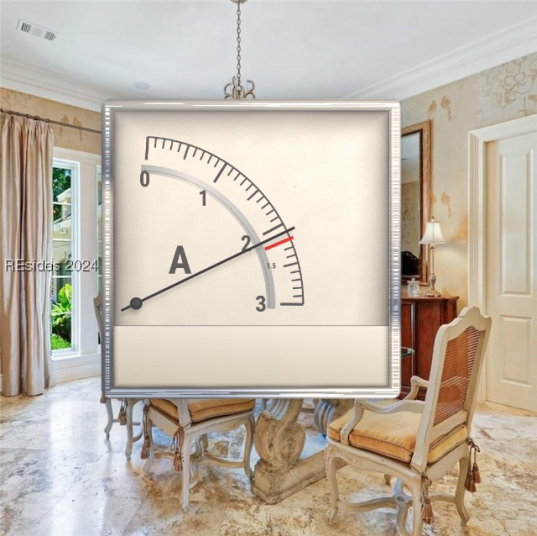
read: **2.1** A
